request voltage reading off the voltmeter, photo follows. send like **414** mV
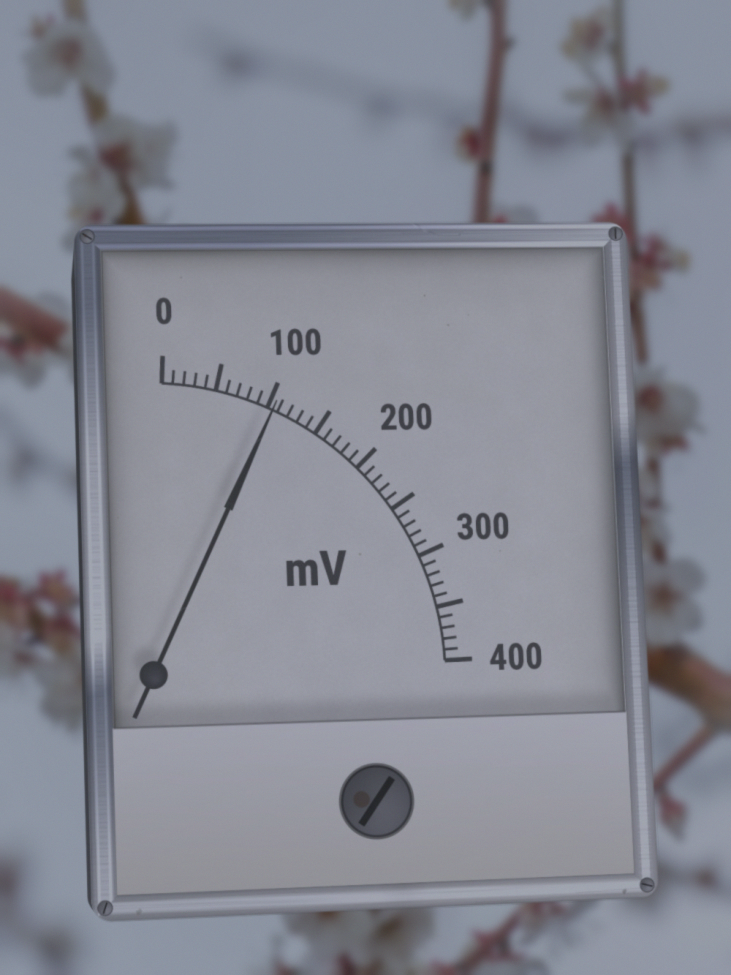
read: **105** mV
